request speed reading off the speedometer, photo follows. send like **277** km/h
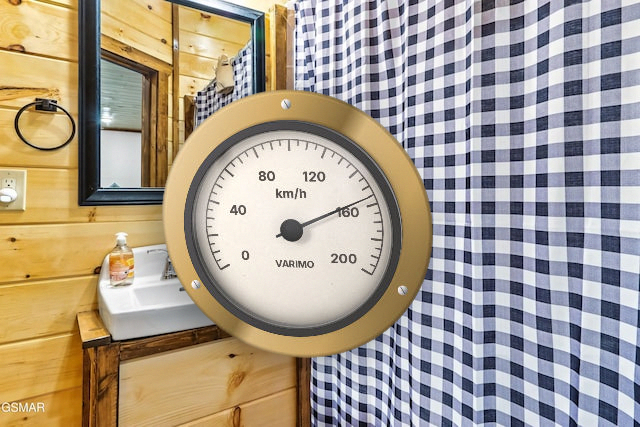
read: **155** km/h
